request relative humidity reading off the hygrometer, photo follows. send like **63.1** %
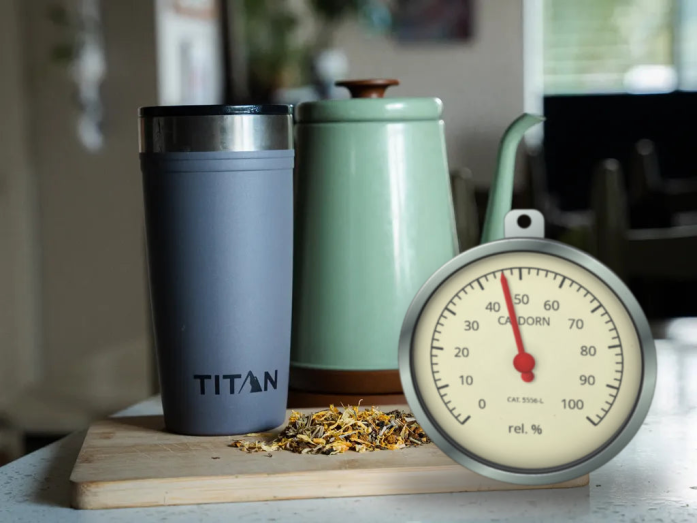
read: **46** %
